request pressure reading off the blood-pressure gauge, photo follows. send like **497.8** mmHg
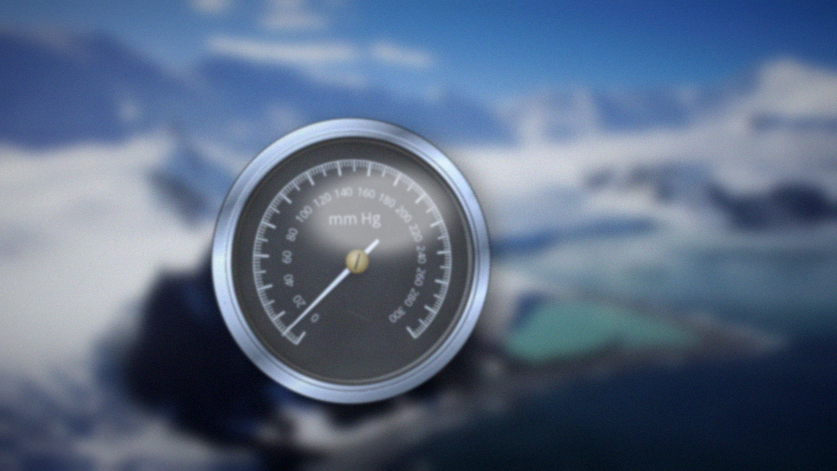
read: **10** mmHg
